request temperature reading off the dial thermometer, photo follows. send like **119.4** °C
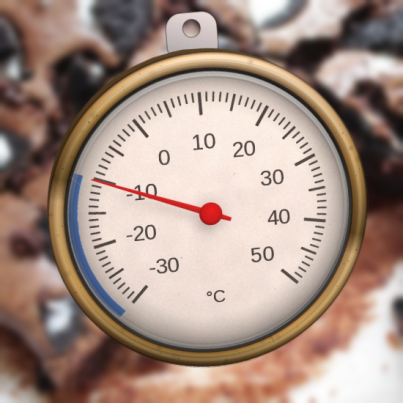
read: **-10** °C
